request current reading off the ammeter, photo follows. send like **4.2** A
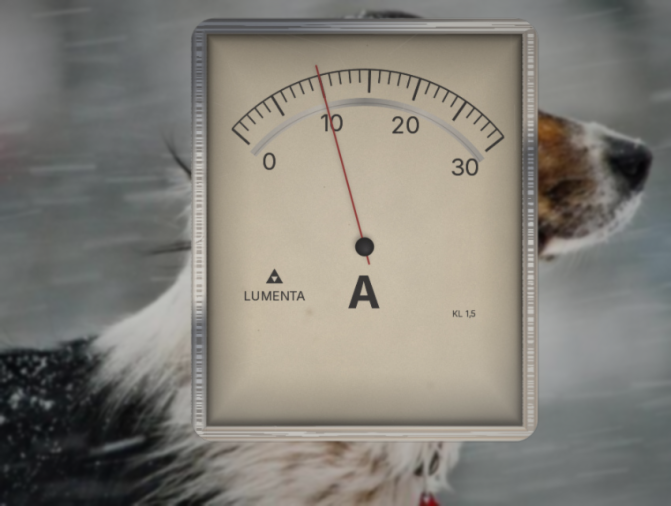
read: **10** A
